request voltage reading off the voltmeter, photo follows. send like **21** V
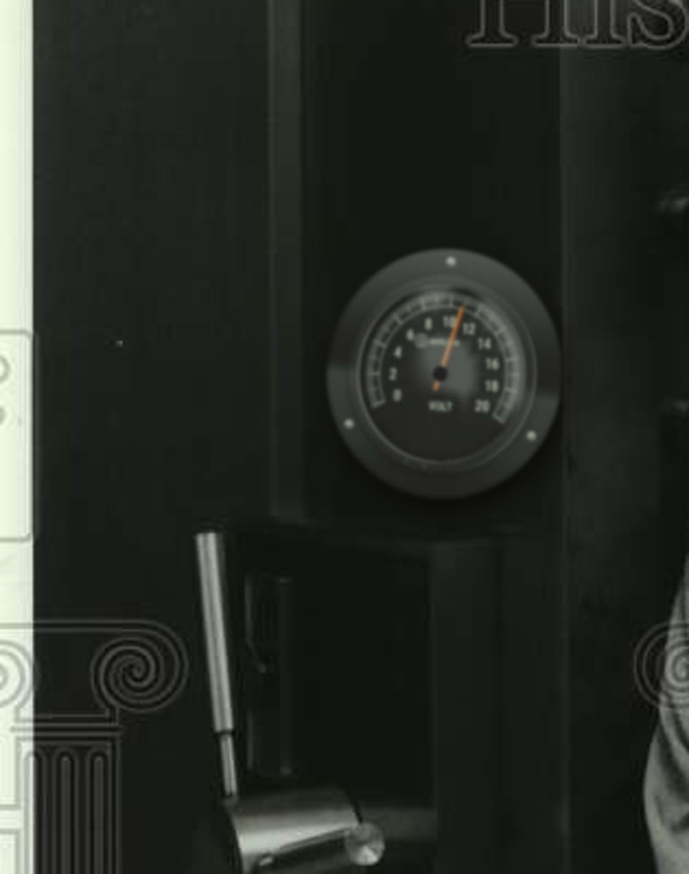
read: **11** V
